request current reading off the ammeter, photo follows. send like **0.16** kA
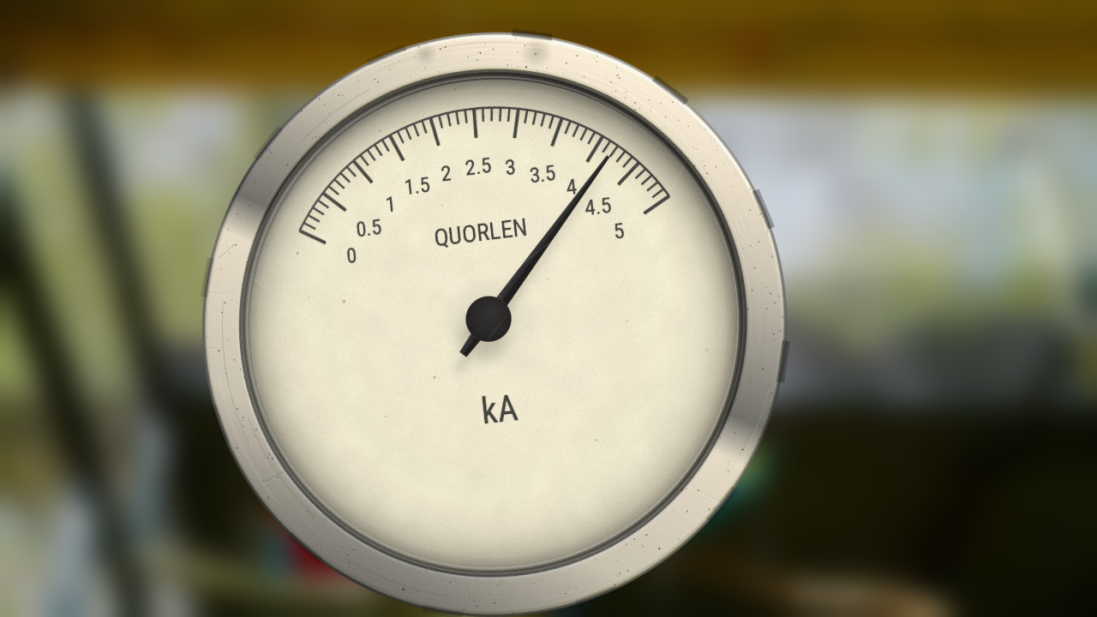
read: **4.2** kA
